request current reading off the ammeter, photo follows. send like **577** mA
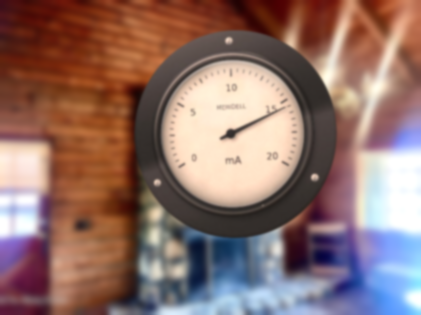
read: **15.5** mA
